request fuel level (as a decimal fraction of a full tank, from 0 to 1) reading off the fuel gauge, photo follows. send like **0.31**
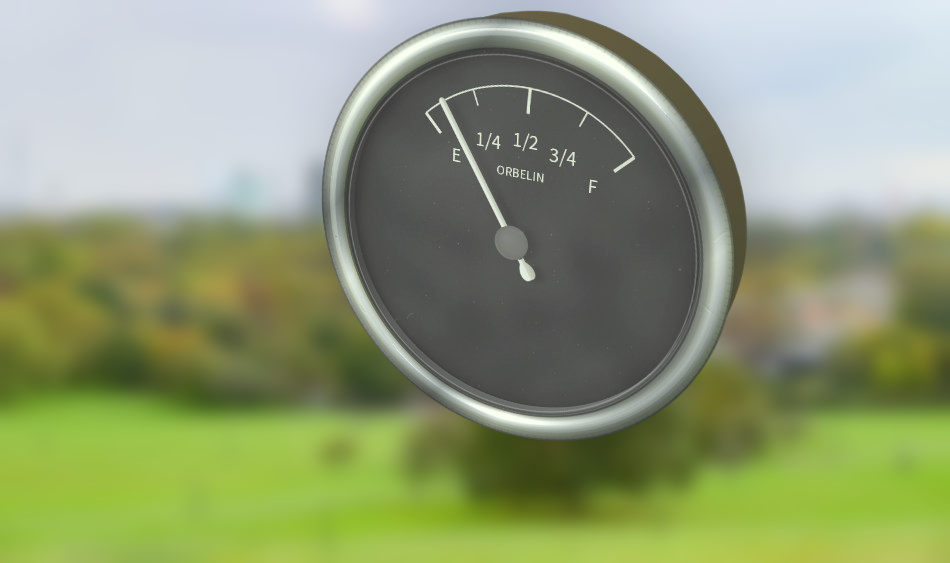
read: **0.125**
